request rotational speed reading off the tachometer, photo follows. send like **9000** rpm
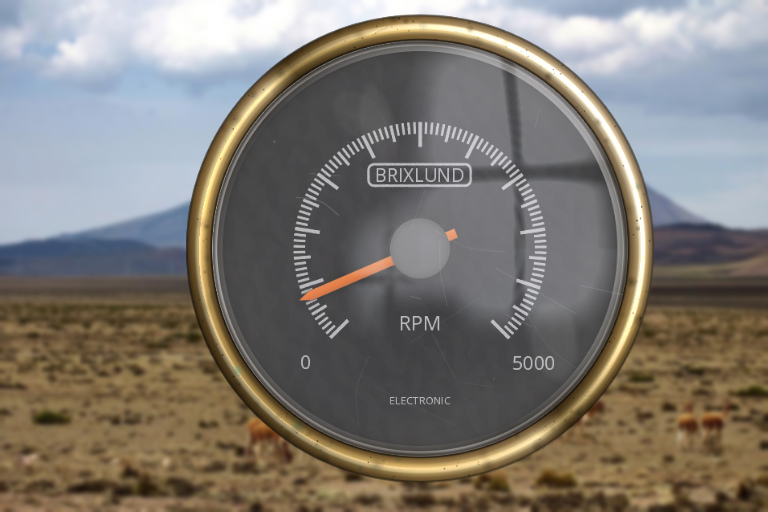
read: **400** rpm
